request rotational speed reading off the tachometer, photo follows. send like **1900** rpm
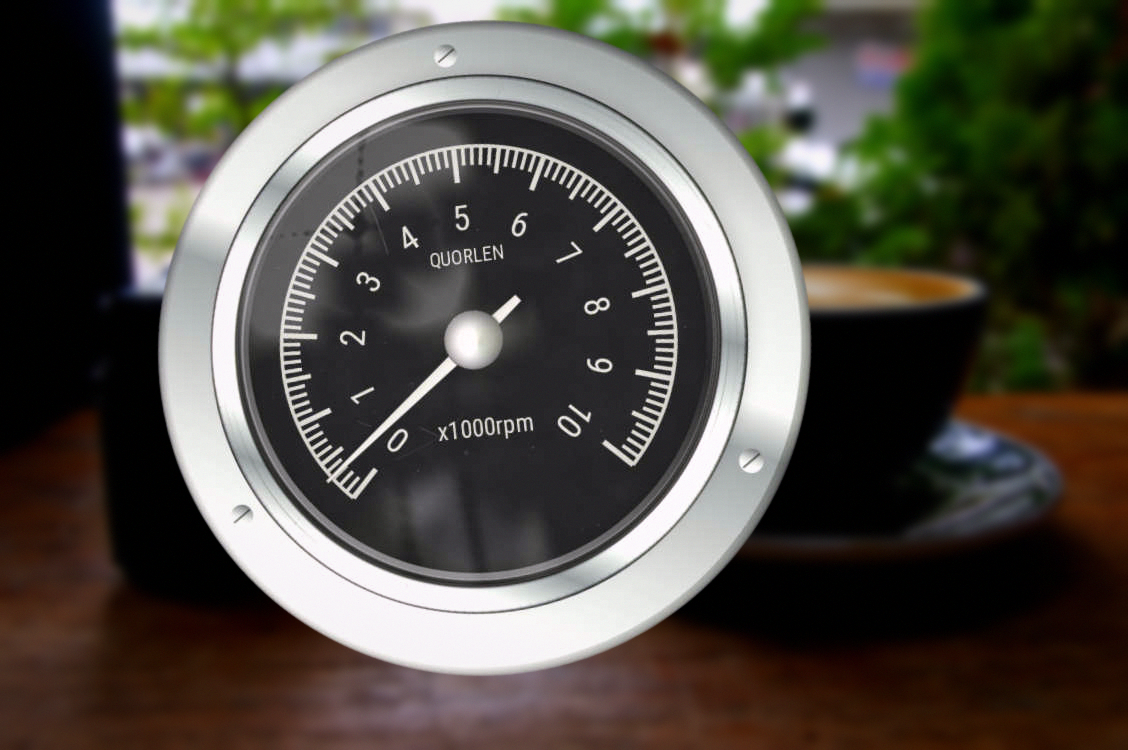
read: **300** rpm
